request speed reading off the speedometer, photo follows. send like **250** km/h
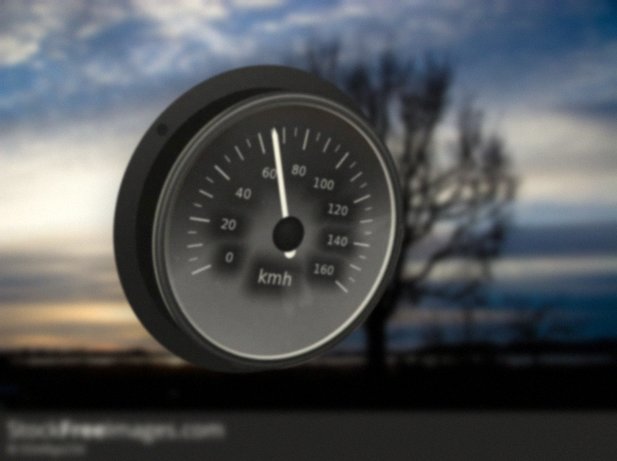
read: **65** km/h
